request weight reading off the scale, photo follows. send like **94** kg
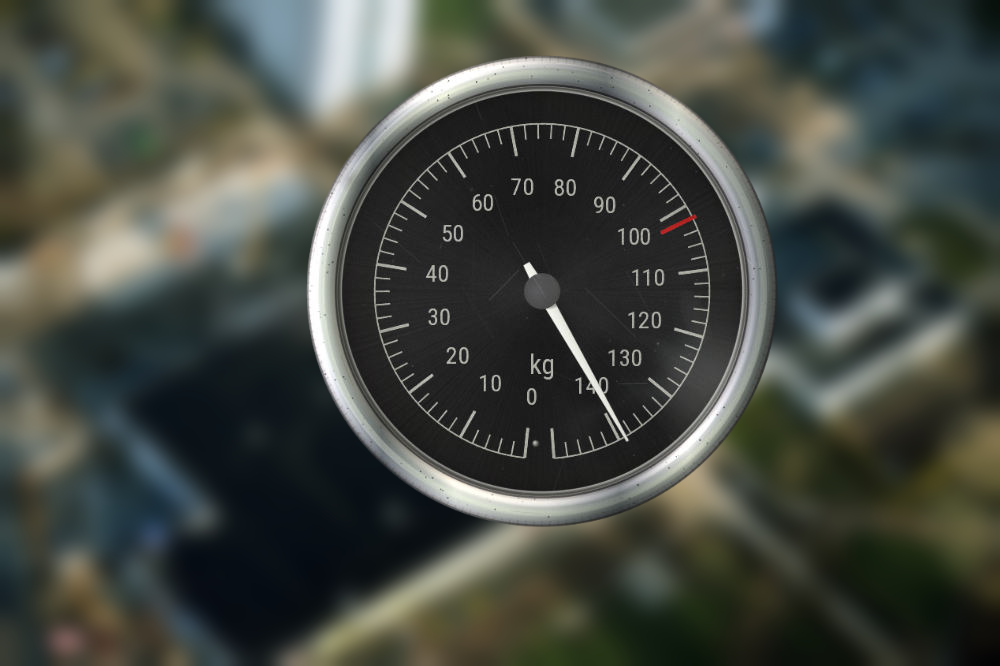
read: **139** kg
